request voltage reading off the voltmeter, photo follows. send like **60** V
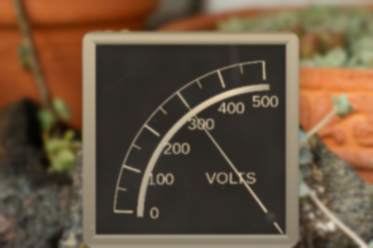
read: **300** V
